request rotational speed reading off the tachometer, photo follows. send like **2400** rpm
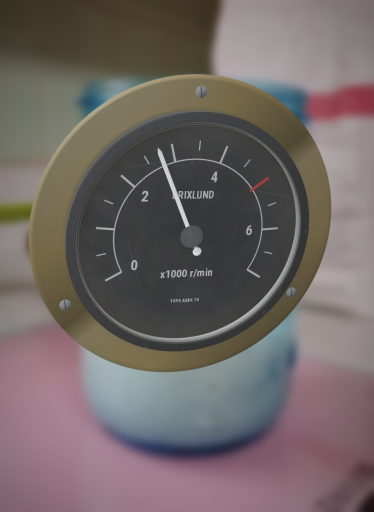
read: **2750** rpm
